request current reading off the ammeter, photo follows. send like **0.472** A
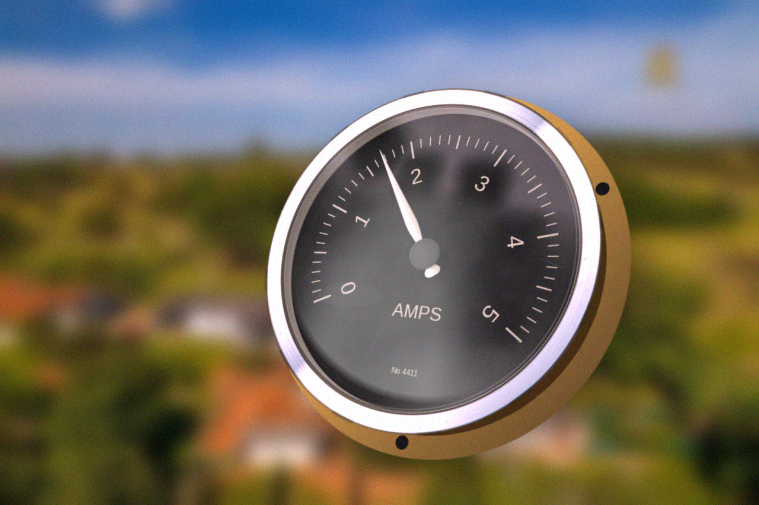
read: **1.7** A
